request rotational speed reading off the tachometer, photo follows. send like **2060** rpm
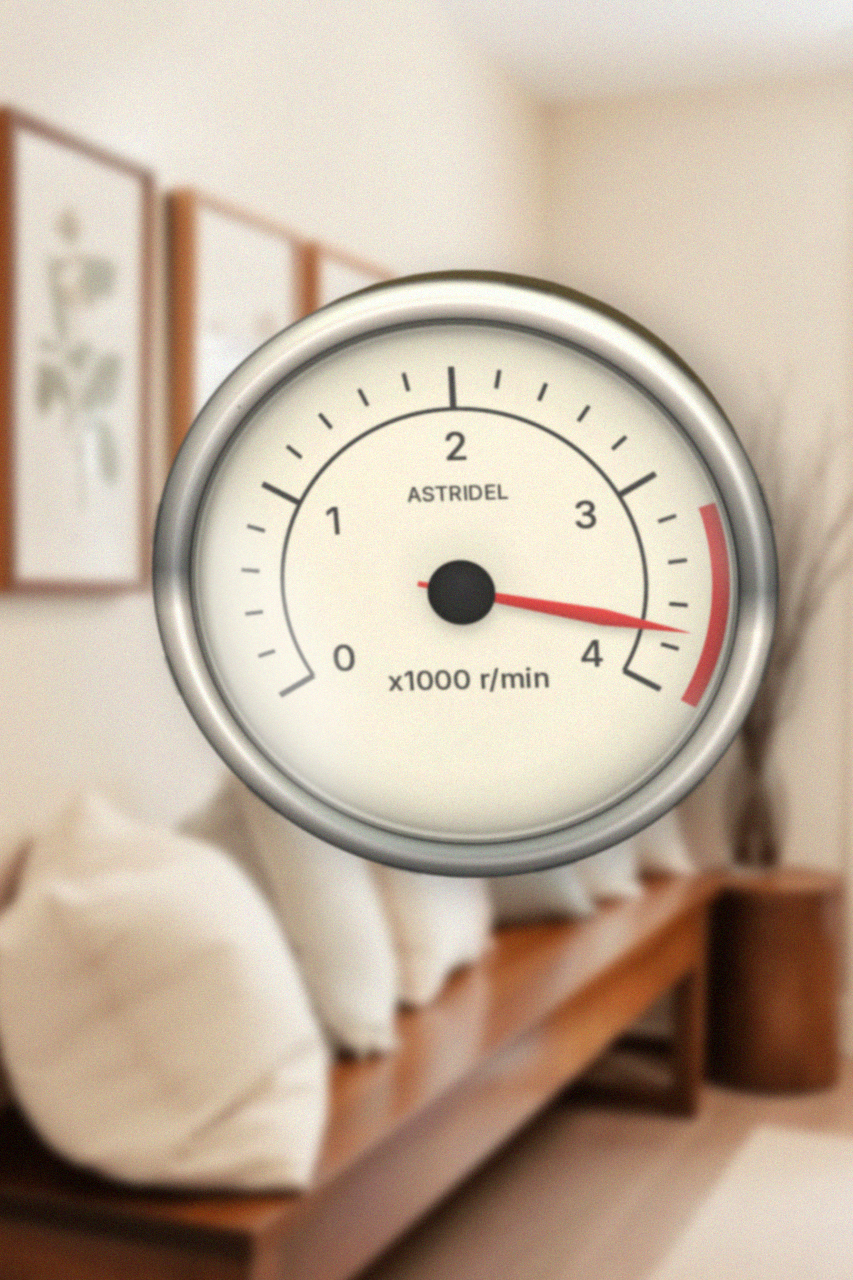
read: **3700** rpm
